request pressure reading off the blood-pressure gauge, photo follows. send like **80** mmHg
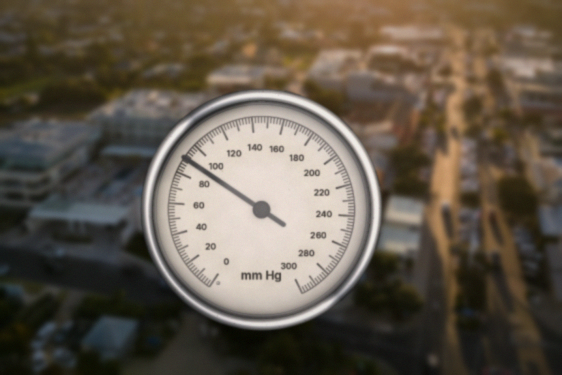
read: **90** mmHg
